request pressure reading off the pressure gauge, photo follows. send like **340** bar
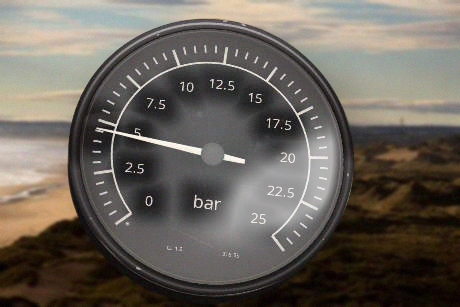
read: **4.5** bar
